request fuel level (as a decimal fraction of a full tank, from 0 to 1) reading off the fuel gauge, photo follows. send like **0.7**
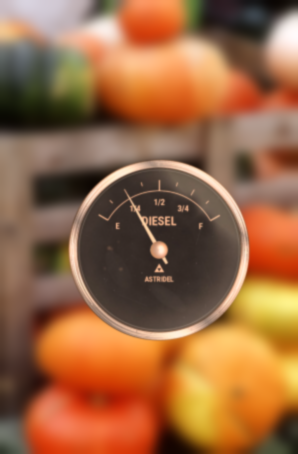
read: **0.25**
